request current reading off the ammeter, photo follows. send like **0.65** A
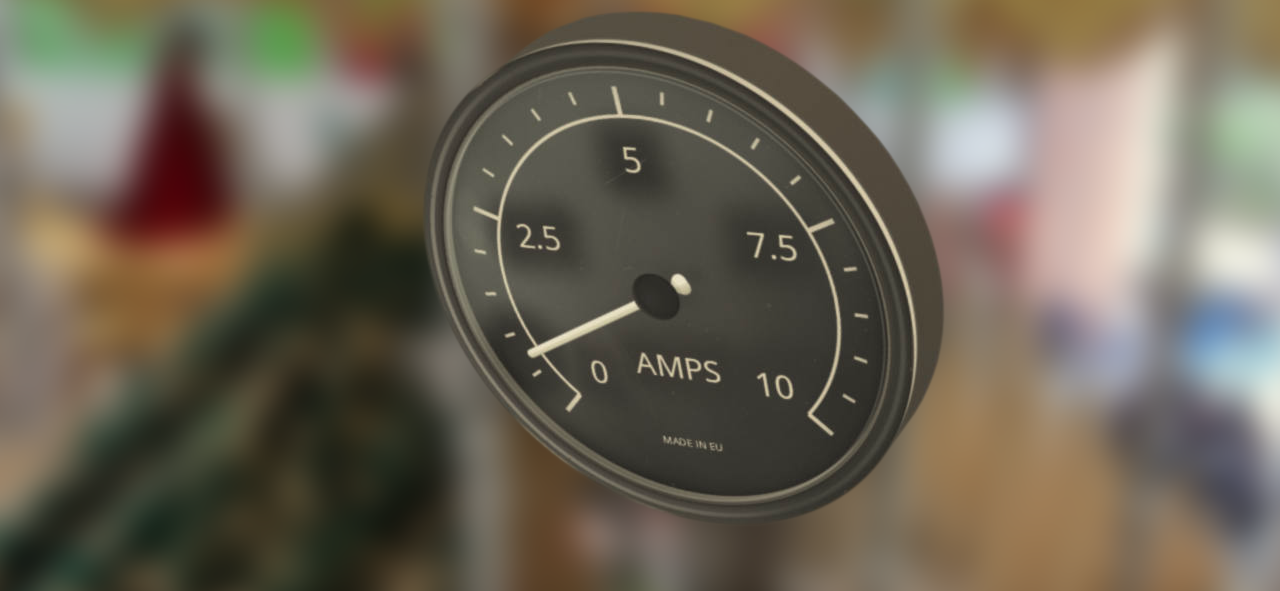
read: **0.75** A
